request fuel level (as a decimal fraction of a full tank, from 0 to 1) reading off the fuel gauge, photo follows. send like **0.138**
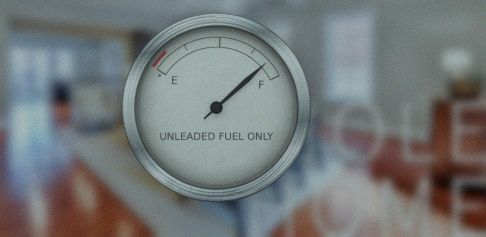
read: **0.875**
